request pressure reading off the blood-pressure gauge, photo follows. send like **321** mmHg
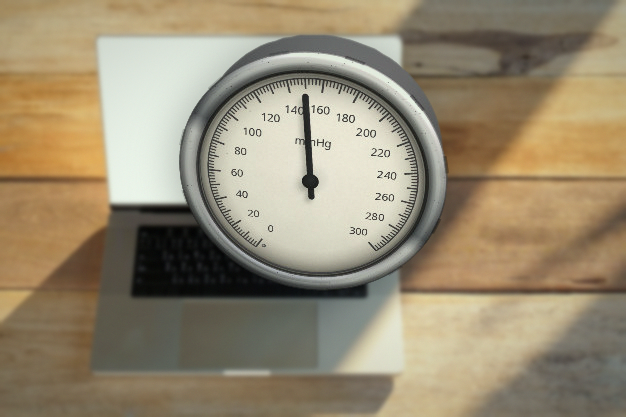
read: **150** mmHg
